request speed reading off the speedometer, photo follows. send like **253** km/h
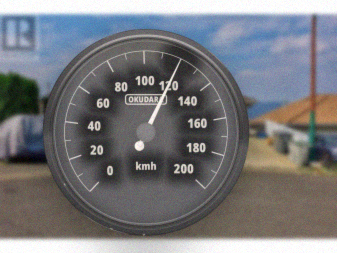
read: **120** km/h
